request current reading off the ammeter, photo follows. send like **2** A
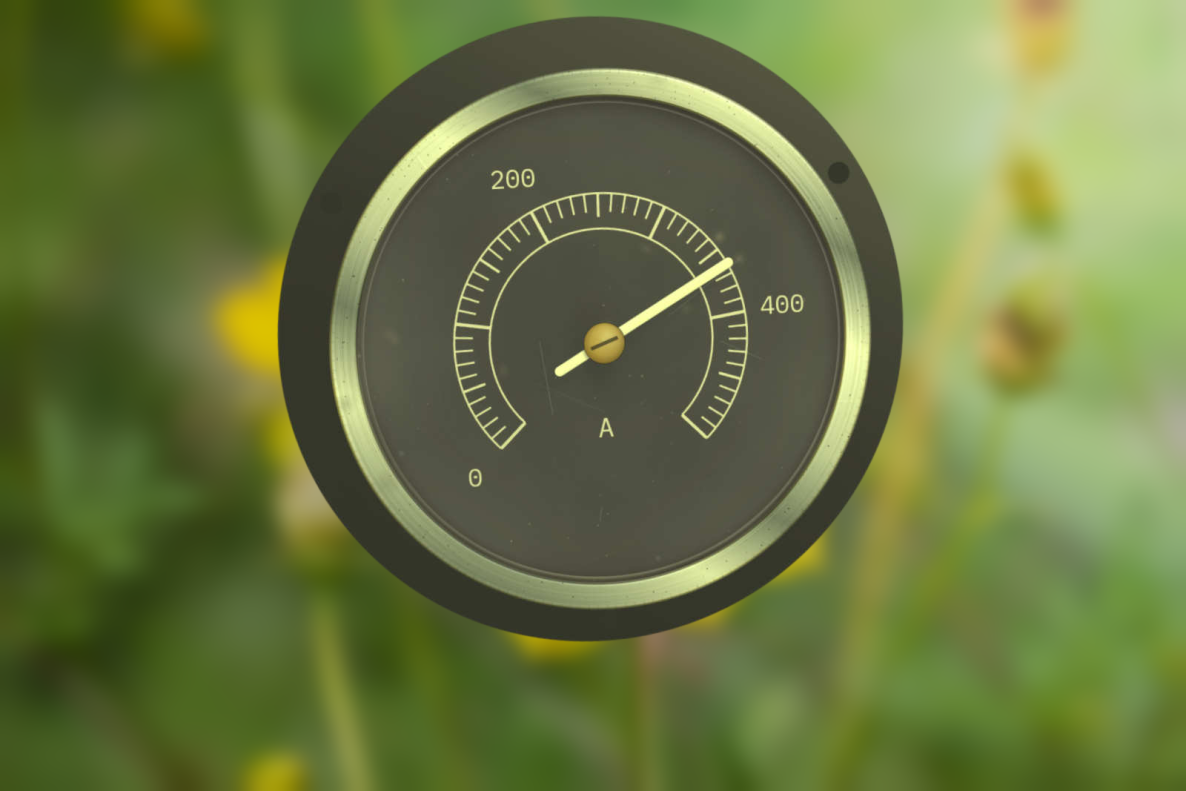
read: **360** A
